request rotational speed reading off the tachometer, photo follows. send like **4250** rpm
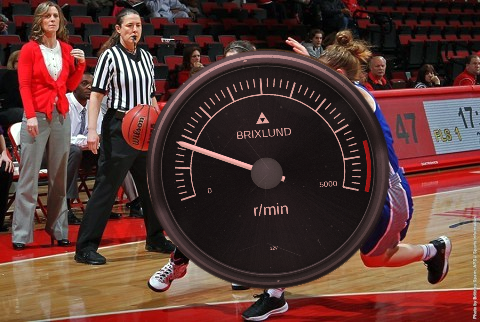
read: **900** rpm
